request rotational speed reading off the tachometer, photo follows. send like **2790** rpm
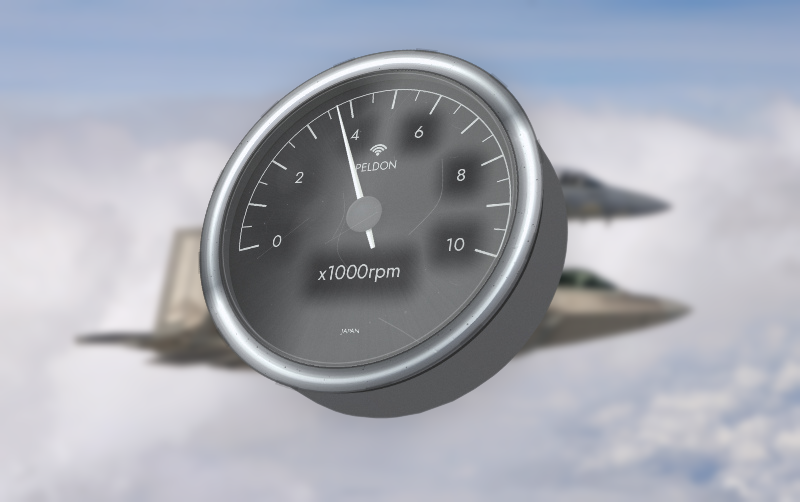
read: **3750** rpm
